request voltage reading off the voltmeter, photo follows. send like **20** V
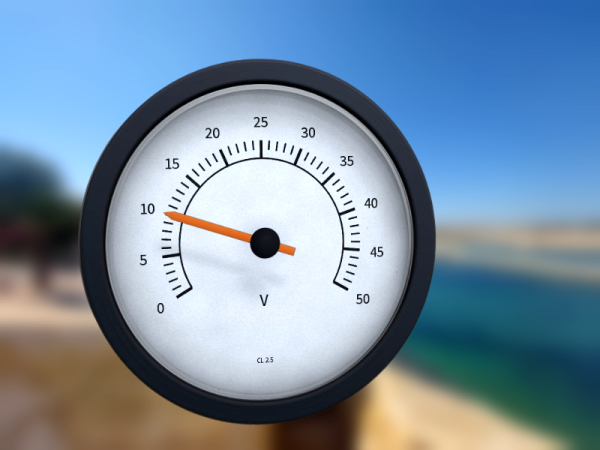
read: **10** V
